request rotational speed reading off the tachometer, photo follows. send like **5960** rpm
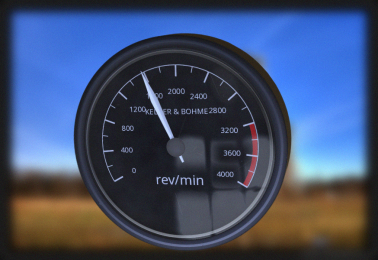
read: **1600** rpm
